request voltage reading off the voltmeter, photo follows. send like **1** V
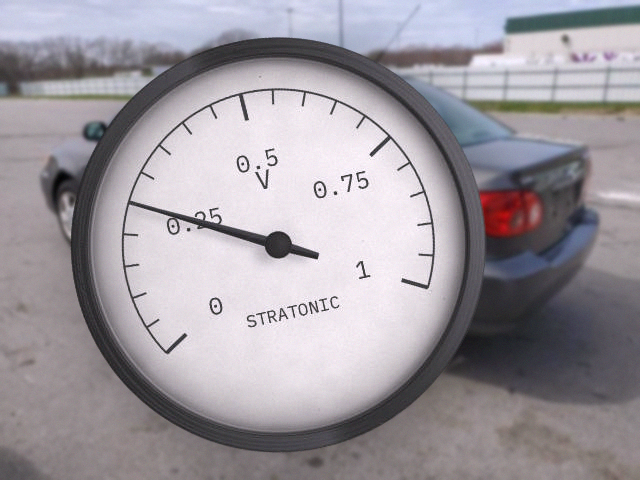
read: **0.25** V
